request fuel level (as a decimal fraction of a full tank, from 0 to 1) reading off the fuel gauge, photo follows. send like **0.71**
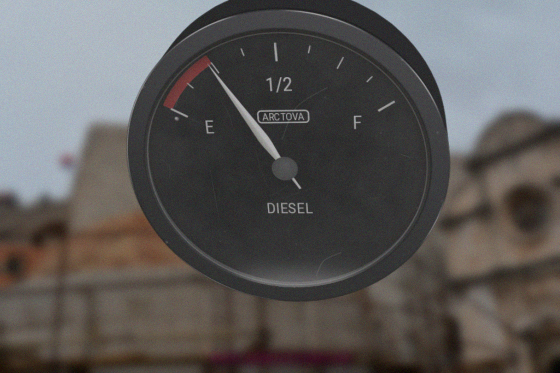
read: **0.25**
